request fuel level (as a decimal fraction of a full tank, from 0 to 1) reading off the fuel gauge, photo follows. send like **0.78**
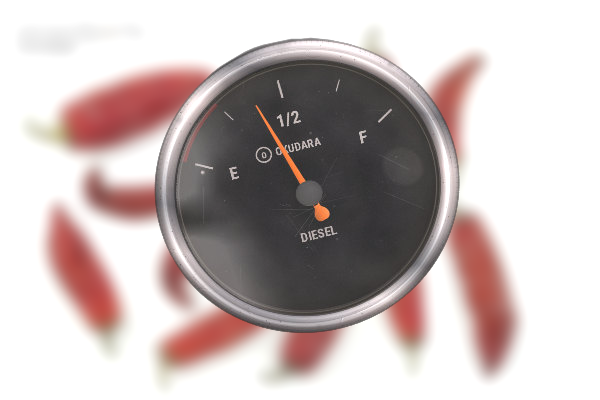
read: **0.375**
